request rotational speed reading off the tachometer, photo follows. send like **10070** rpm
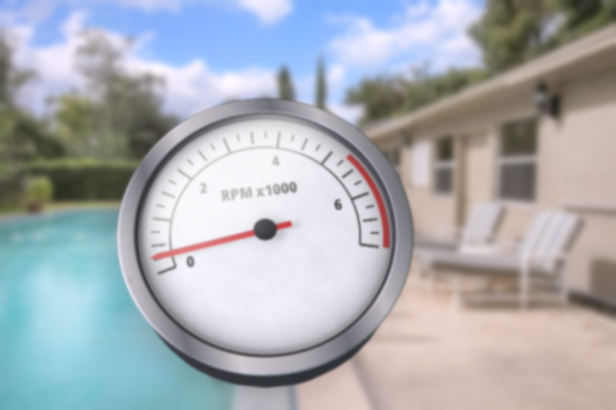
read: **250** rpm
